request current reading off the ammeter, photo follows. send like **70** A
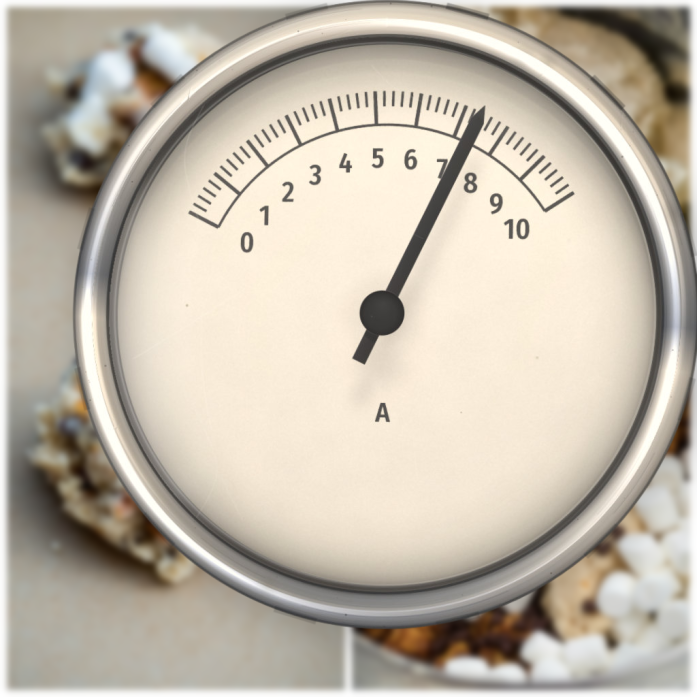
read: **7.4** A
